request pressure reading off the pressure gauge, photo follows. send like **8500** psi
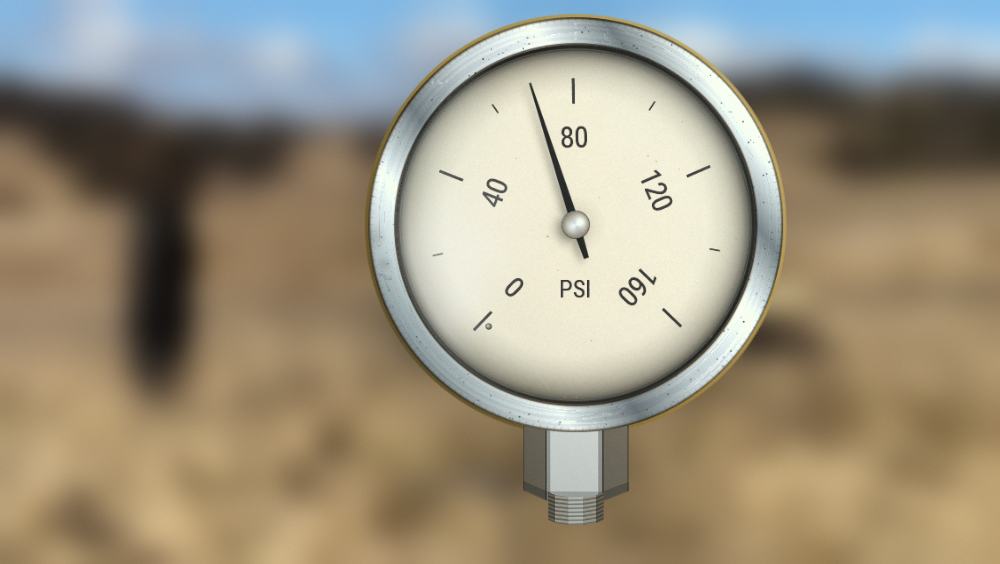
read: **70** psi
